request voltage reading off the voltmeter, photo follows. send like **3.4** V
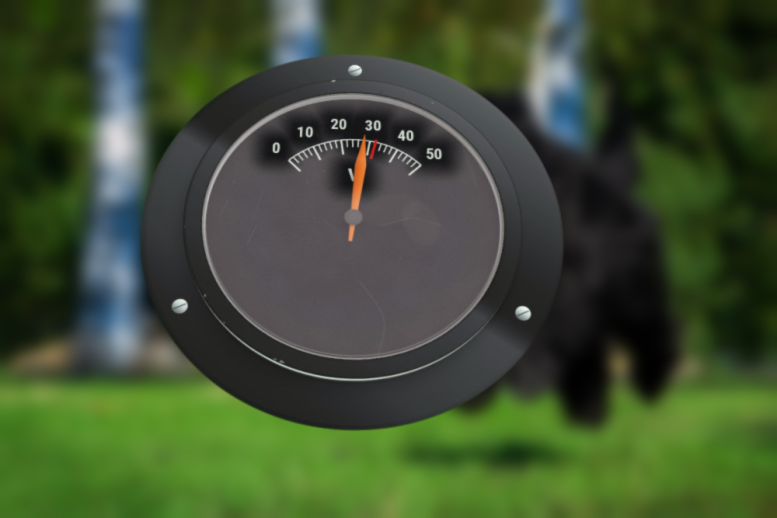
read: **28** V
